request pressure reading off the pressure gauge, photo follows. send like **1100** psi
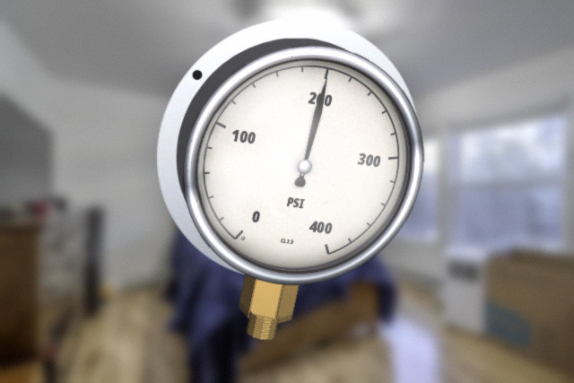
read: **200** psi
